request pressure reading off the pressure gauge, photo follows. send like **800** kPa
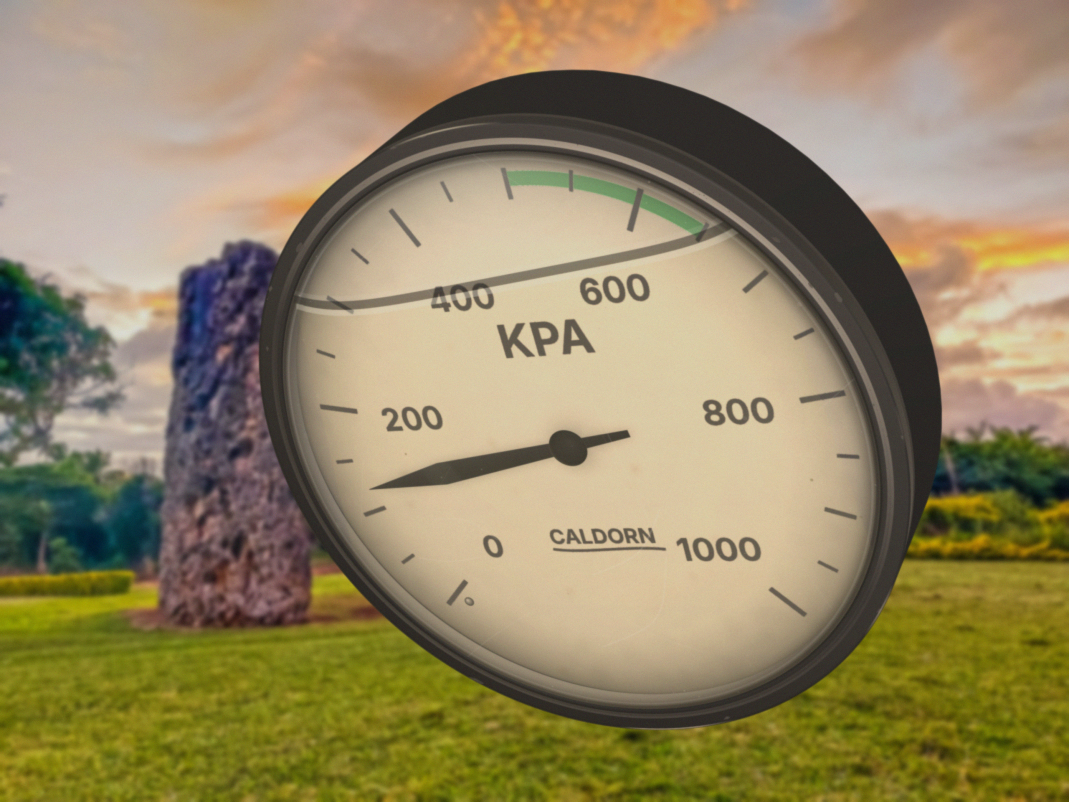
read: **125** kPa
